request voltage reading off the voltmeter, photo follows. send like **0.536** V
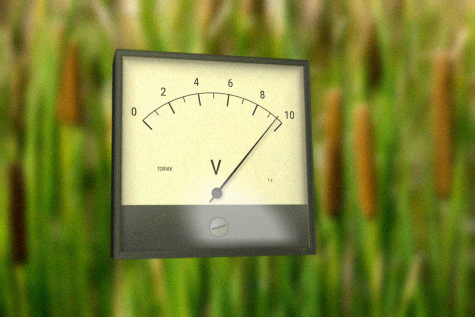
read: **9.5** V
